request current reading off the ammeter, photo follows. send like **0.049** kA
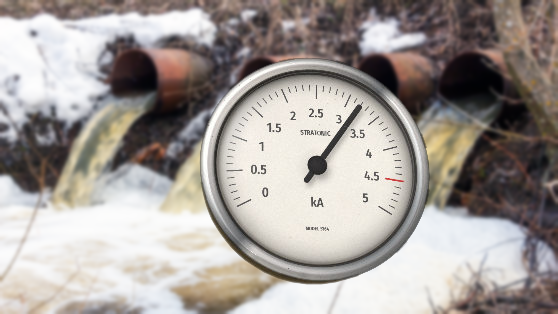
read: **3.2** kA
